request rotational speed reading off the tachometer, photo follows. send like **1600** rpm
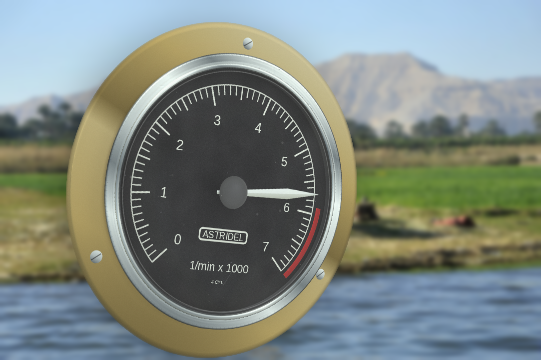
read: **5700** rpm
